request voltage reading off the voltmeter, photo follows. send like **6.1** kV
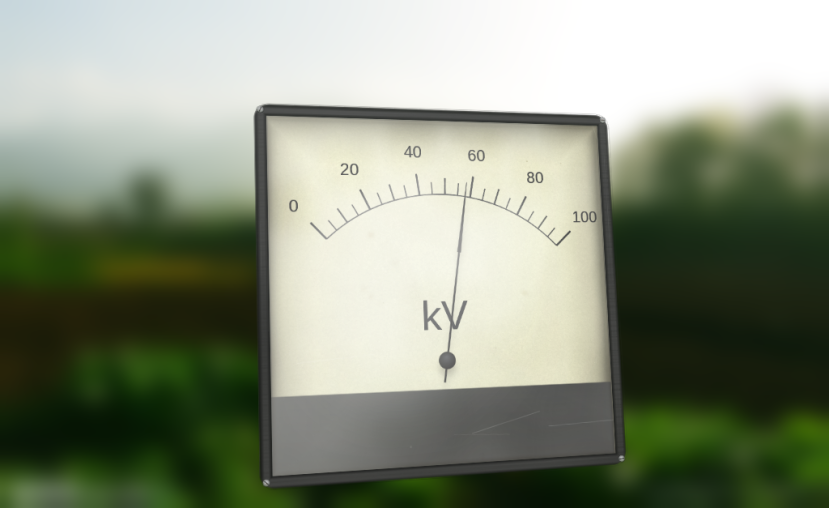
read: **57.5** kV
